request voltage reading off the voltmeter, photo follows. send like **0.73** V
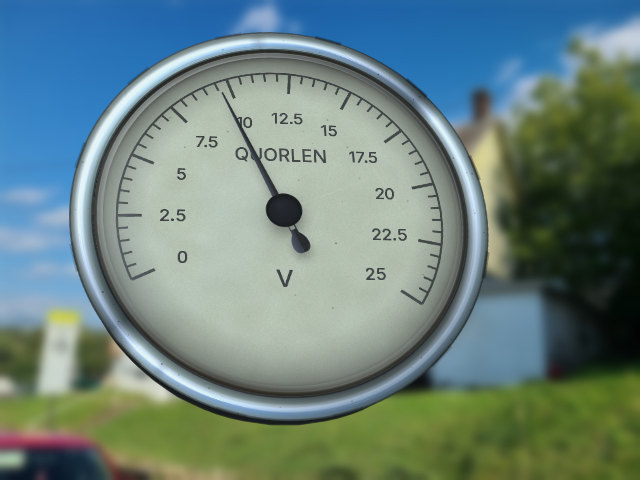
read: **9.5** V
